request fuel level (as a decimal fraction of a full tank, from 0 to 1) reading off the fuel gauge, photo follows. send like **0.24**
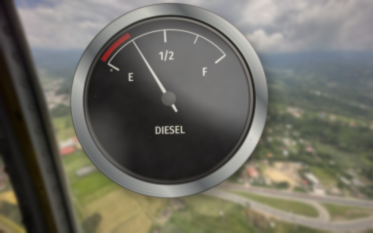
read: **0.25**
